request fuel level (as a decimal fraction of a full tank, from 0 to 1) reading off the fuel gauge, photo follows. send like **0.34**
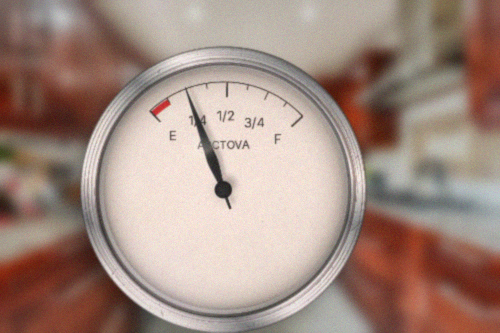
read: **0.25**
